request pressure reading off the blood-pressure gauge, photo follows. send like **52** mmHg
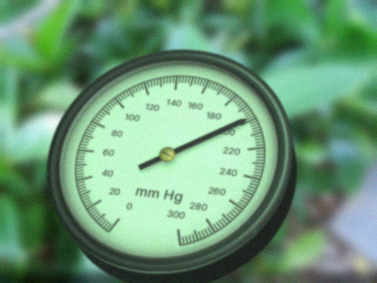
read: **200** mmHg
